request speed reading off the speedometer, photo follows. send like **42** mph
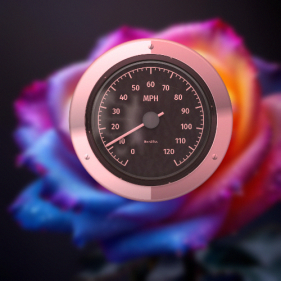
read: **12** mph
